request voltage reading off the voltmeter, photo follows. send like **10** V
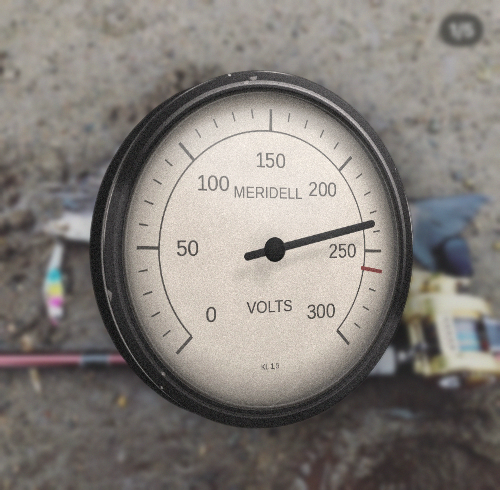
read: **235** V
